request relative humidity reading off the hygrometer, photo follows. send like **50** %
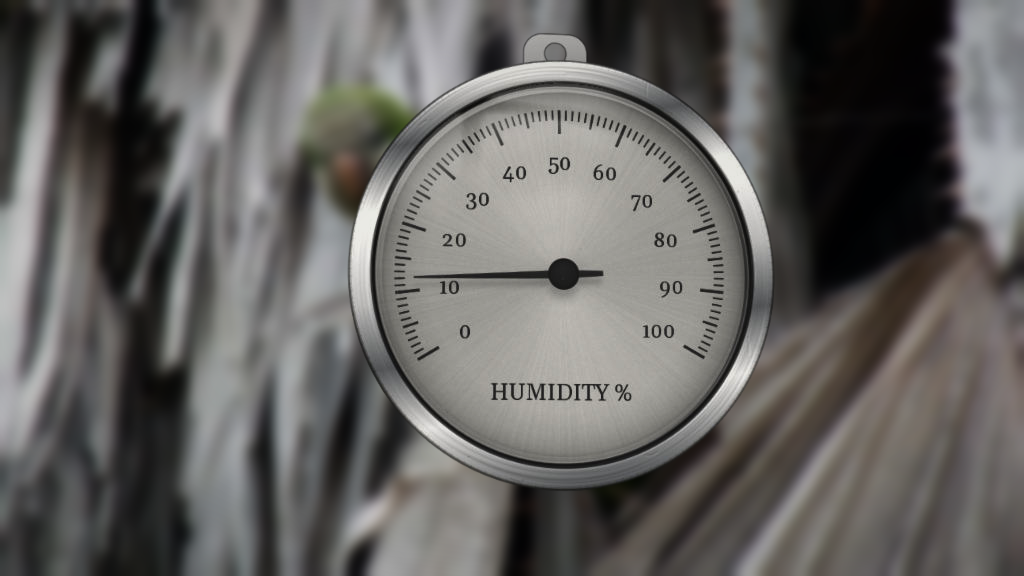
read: **12** %
